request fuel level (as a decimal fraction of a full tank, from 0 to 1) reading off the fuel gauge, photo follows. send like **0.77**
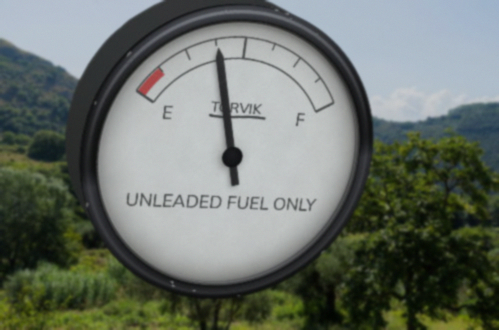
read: **0.375**
